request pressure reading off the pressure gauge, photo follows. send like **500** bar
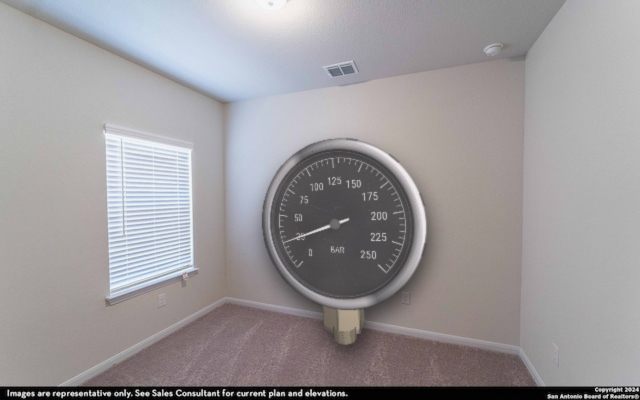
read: **25** bar
